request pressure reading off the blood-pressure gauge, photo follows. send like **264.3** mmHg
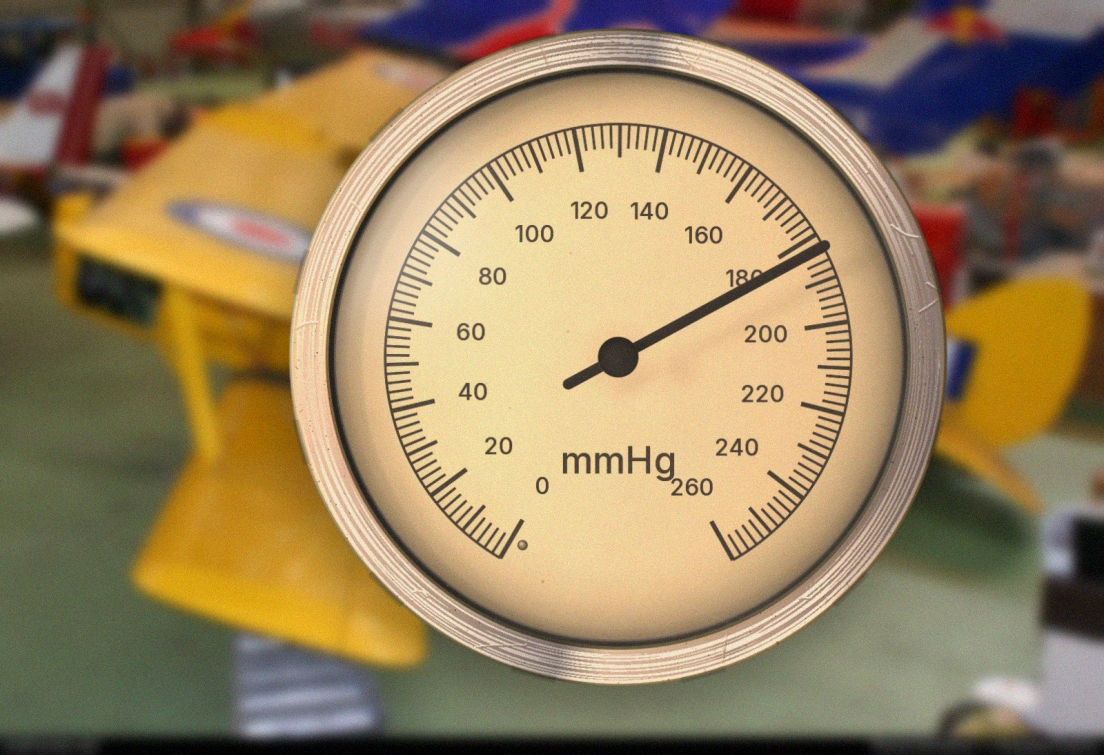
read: **183** mmHg
